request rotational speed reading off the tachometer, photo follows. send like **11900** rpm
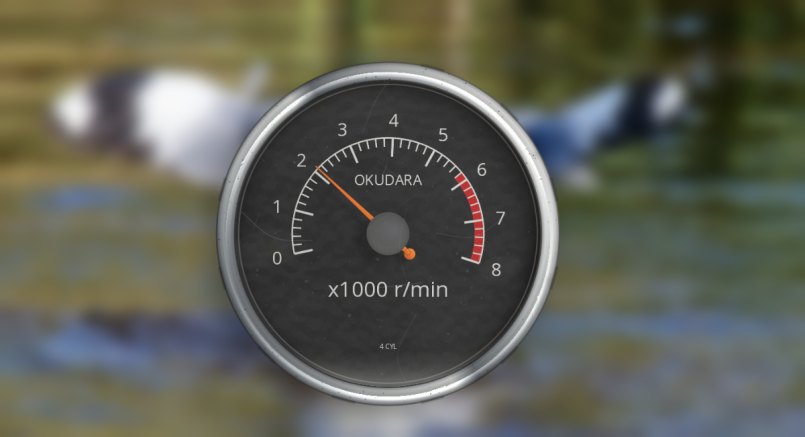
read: **2100** rpm
